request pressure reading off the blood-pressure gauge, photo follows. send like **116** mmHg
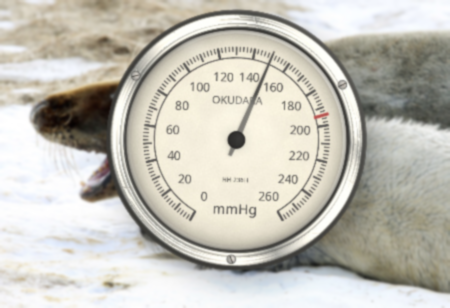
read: **150** mmHg
